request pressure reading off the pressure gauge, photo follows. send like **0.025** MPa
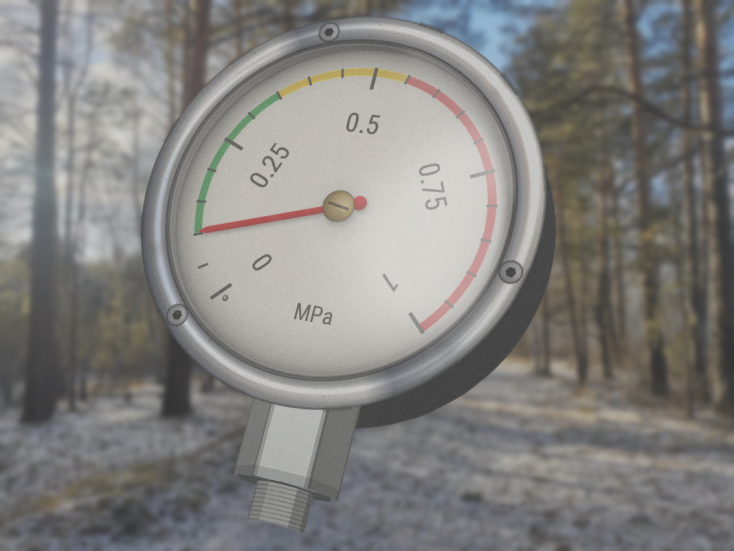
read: **0.1** MPa
